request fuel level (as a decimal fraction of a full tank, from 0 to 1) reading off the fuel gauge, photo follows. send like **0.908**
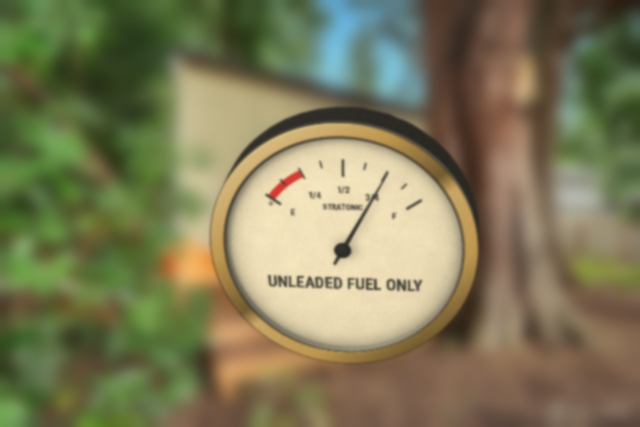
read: **0.75**
